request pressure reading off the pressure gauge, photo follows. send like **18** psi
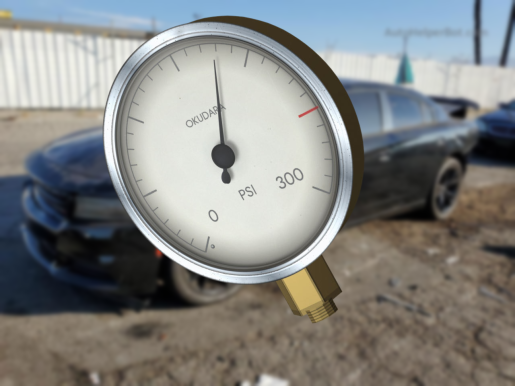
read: **180** psi
